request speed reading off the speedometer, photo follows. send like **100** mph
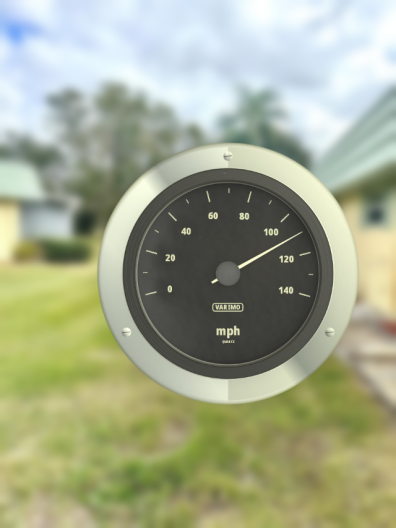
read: **110** mph
